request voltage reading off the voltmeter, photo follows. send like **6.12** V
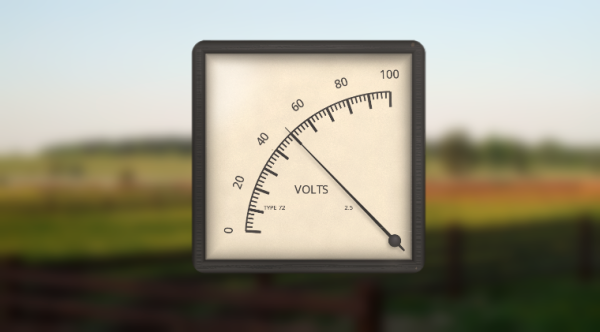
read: **50** V
